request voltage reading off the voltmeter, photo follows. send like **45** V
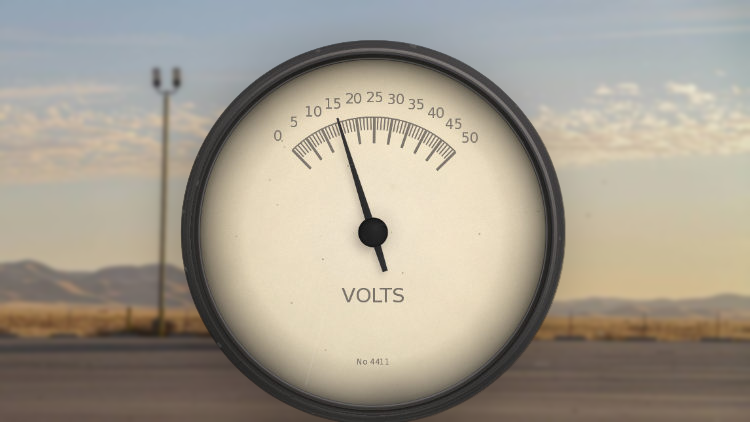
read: **15** V
